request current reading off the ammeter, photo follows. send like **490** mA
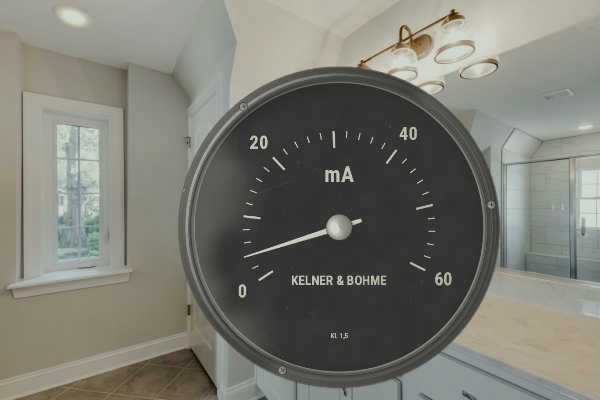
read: **4** mA
